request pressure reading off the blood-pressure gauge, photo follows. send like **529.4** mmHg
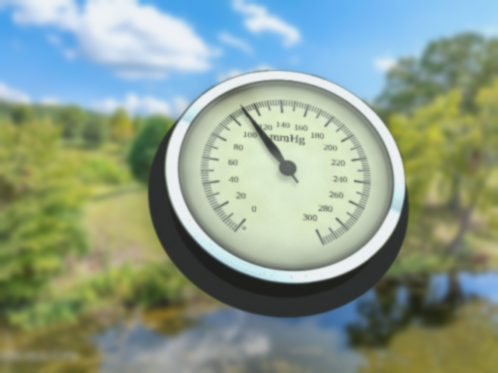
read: **110** mmHg
